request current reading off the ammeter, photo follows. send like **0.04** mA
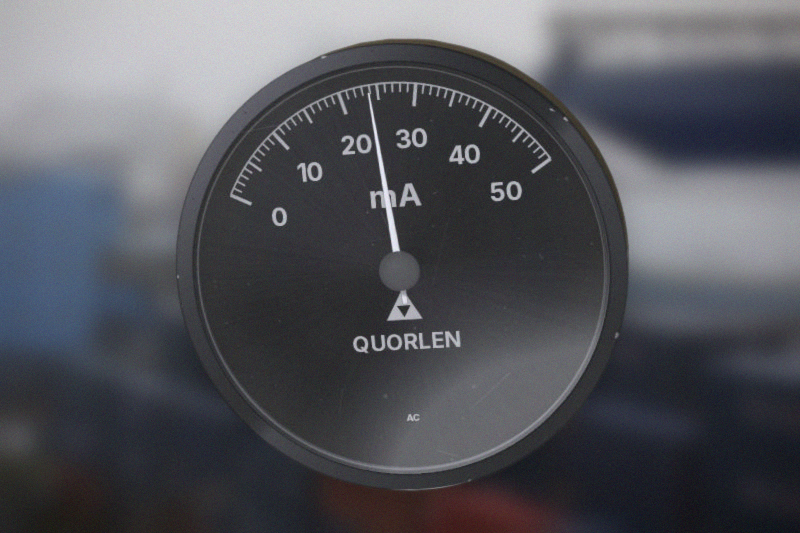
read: **24** mA
